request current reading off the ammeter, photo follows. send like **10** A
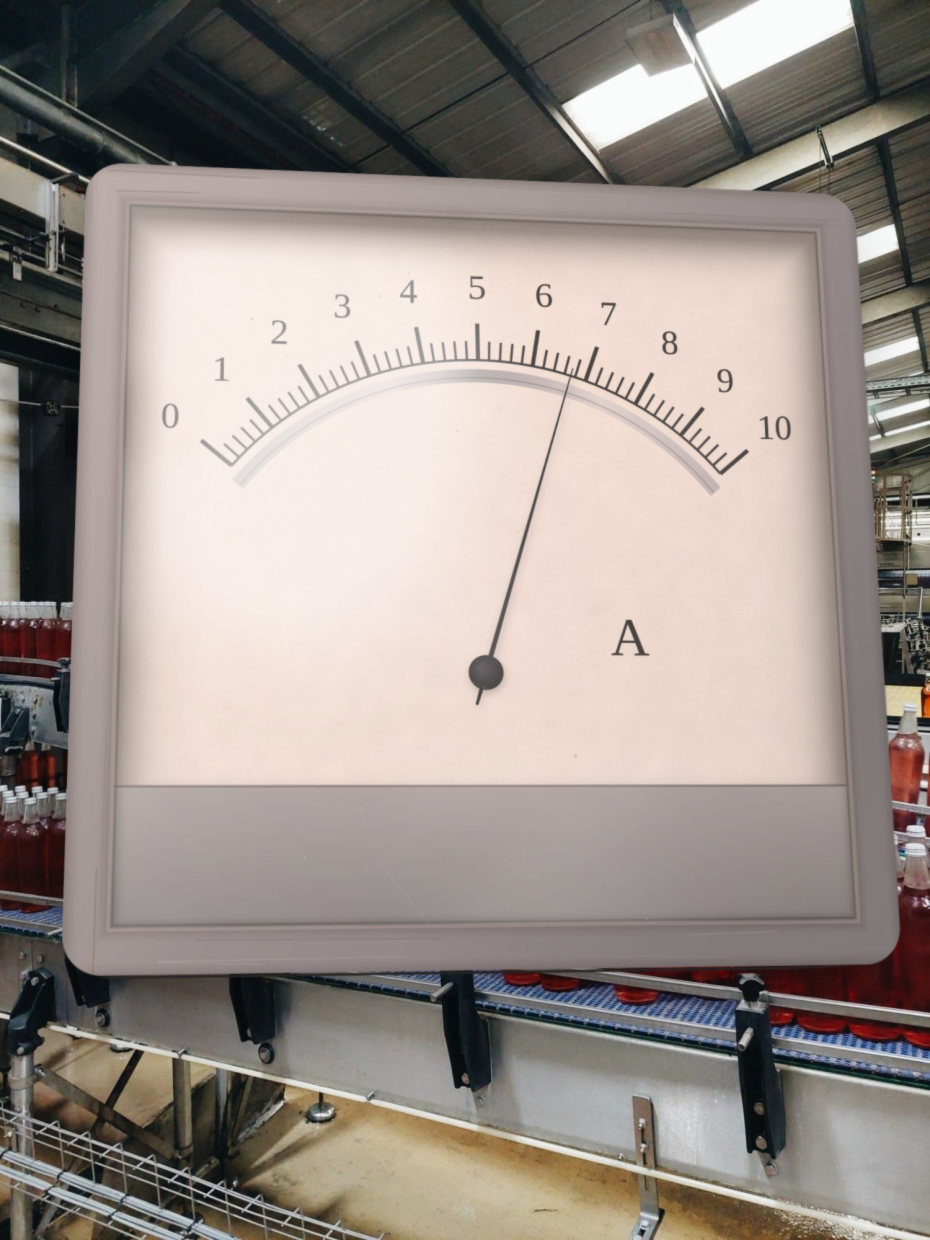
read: **6.7** A
